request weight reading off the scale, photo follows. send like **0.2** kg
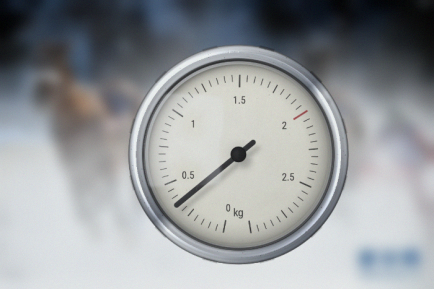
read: **0.35** kg
